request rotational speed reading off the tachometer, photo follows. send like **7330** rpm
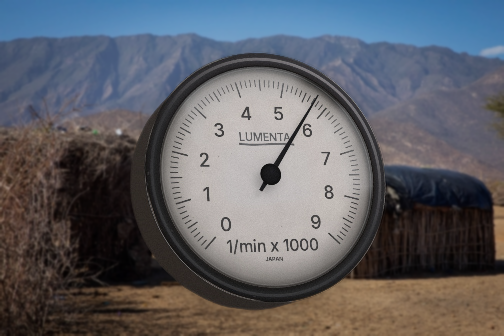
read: **5700** rpm
